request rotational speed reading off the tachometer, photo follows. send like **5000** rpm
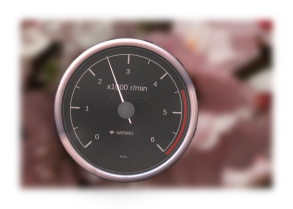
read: **2500** rpm
